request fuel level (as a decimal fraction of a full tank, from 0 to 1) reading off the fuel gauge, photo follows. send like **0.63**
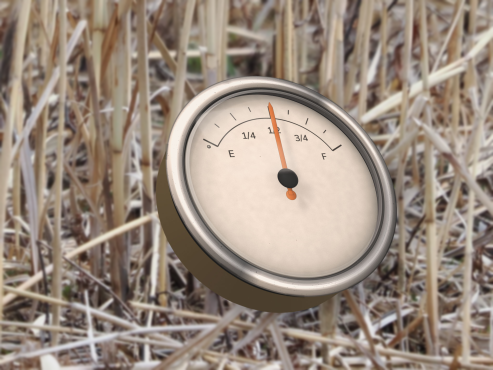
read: **0.5**
